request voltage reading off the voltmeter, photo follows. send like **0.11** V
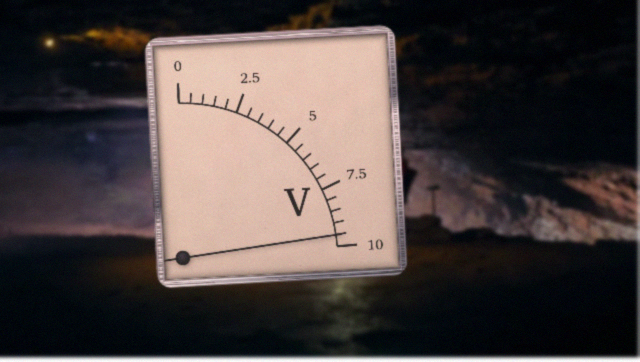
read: **9.5** V
